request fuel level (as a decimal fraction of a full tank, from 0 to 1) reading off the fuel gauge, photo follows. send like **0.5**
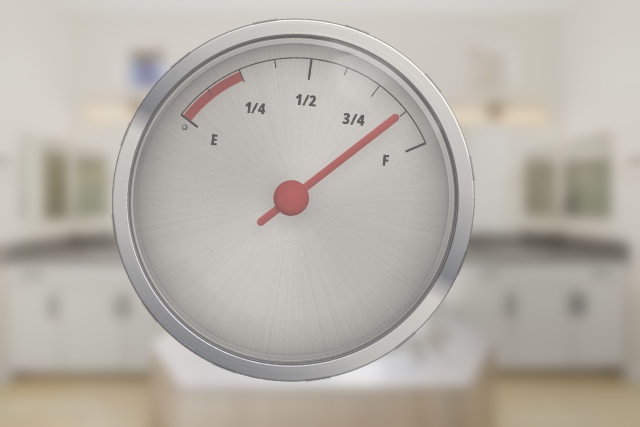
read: **0.875**
